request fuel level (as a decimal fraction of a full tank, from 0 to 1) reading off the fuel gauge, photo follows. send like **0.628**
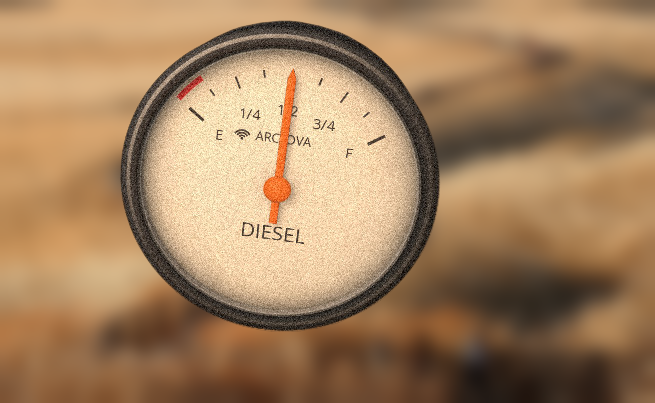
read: **0.5**
